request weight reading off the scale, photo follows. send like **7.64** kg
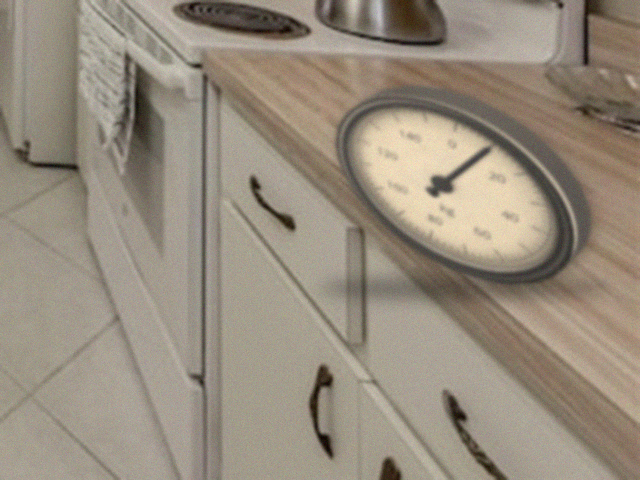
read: **10** kg
